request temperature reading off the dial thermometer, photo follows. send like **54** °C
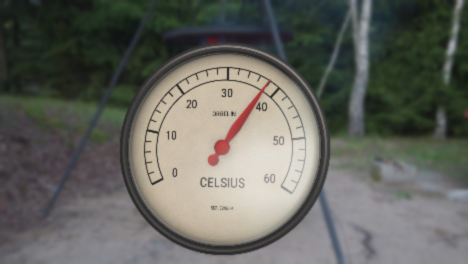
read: **38** °C
